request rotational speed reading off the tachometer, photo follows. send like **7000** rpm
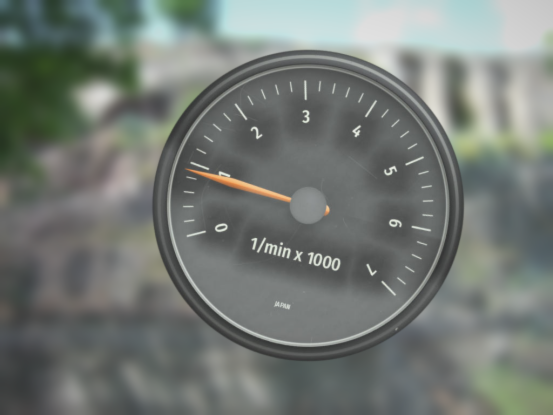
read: **900** rpm
